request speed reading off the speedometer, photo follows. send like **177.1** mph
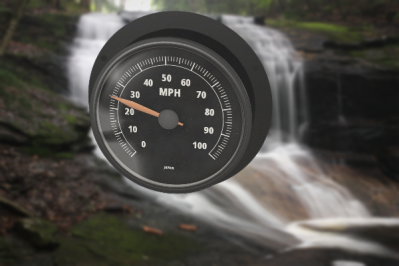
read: **25** mph
